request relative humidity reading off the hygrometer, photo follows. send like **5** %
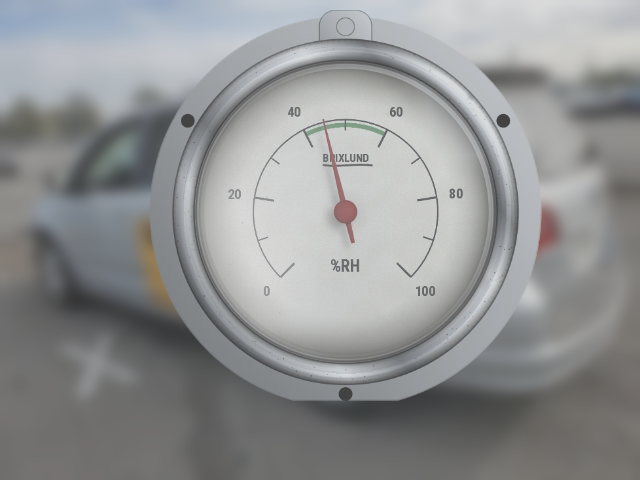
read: **45** %
